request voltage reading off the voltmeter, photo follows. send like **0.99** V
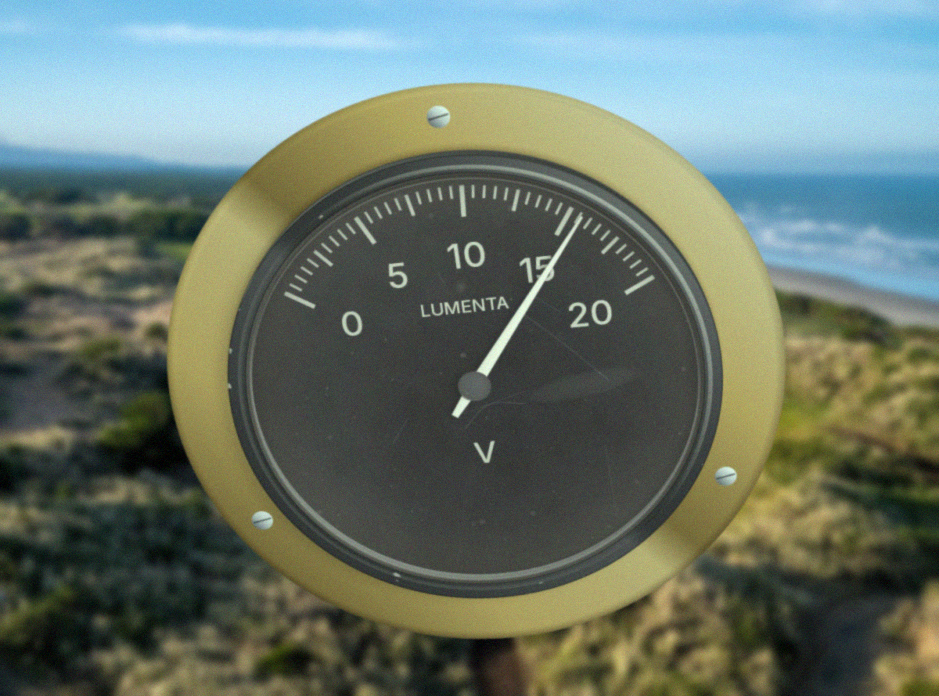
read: **15.5** V
